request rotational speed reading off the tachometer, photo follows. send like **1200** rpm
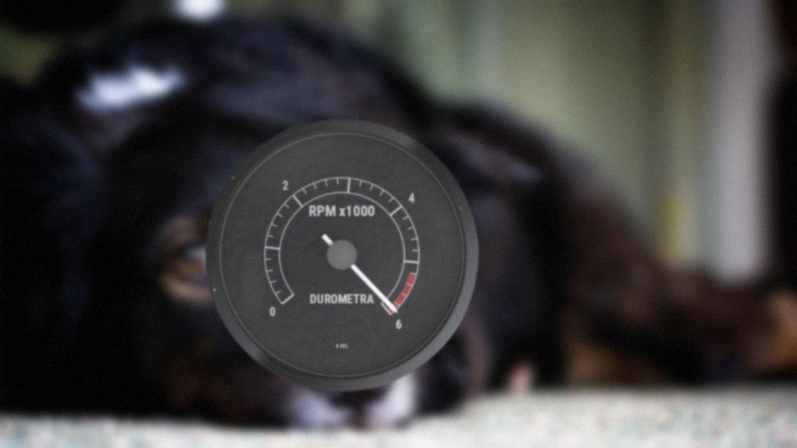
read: **5900** rpm
